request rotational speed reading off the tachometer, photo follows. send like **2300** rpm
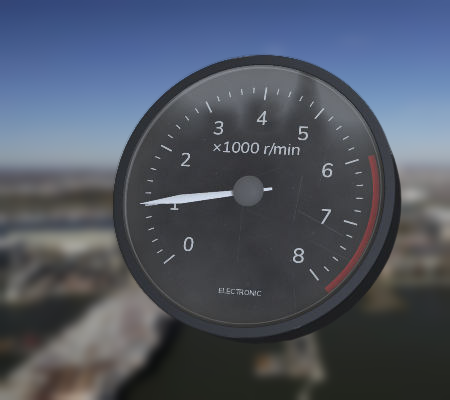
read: **1000** rpm
